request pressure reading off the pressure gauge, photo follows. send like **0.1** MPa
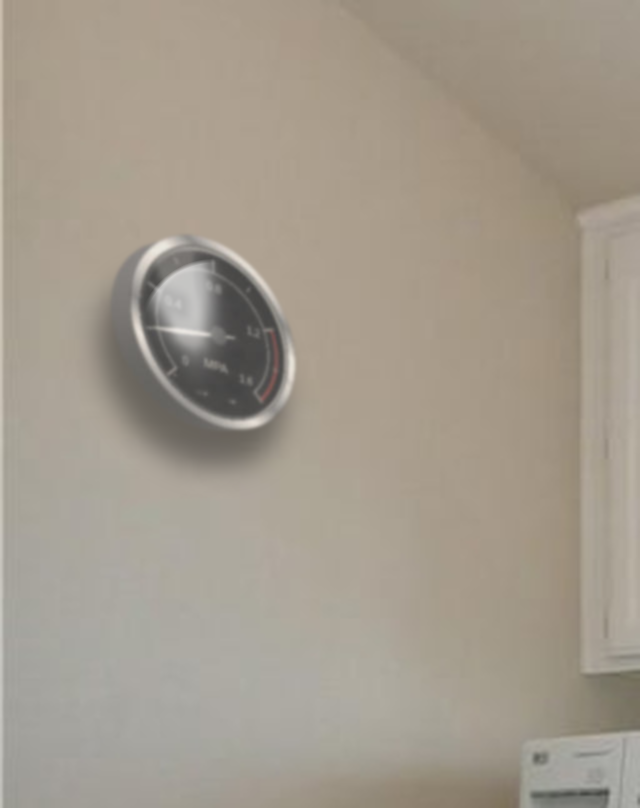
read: **0.2** MPa
